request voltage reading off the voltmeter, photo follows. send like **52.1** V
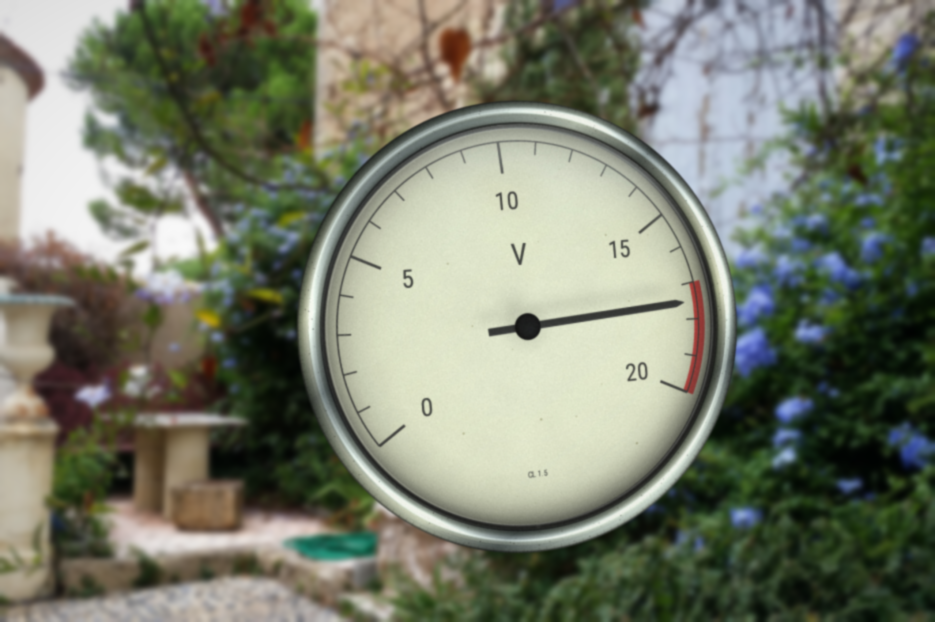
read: **17.5** V
